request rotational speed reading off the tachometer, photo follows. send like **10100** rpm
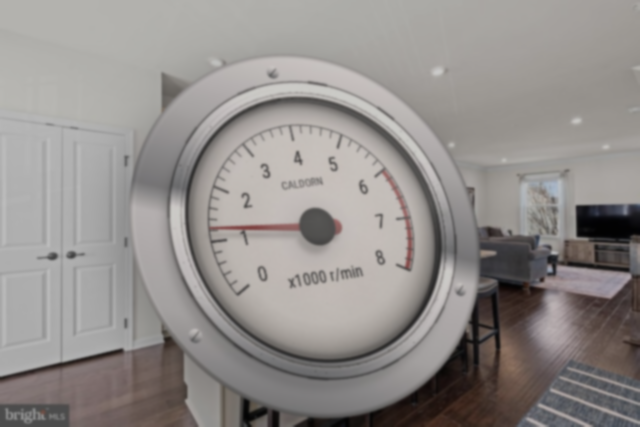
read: **1200** rpm
